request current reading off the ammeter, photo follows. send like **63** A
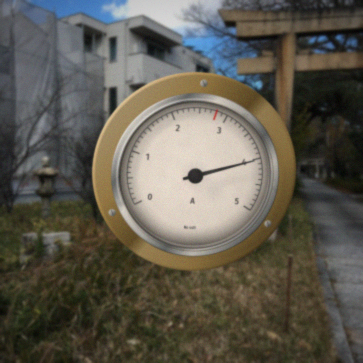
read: **4** A
